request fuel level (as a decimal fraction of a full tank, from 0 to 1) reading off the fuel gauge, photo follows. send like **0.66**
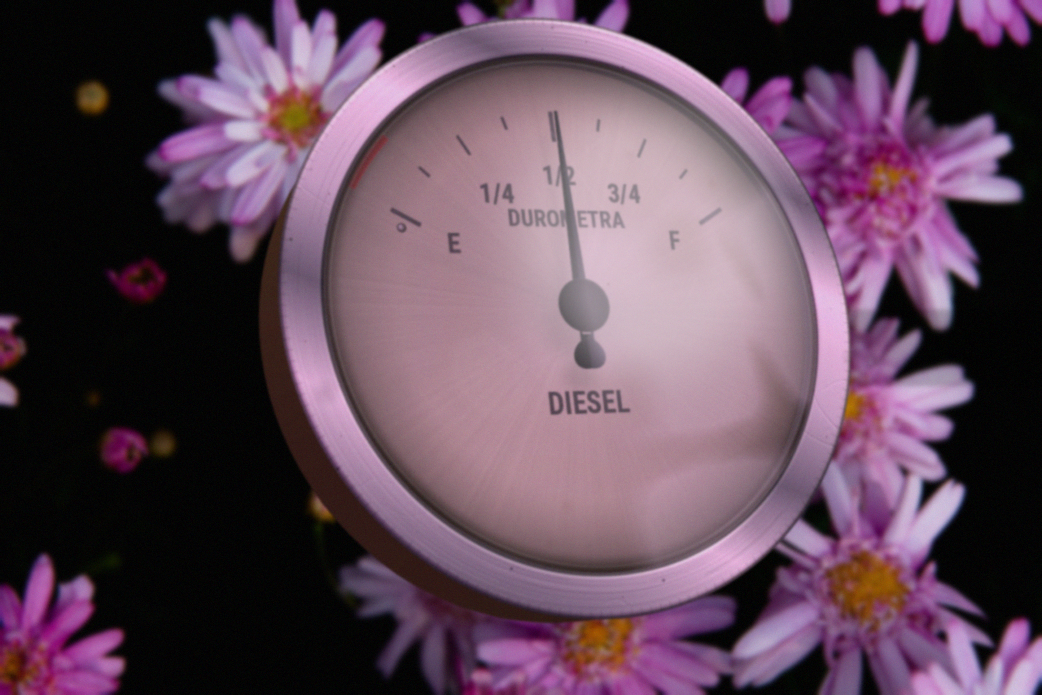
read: **0.5**
